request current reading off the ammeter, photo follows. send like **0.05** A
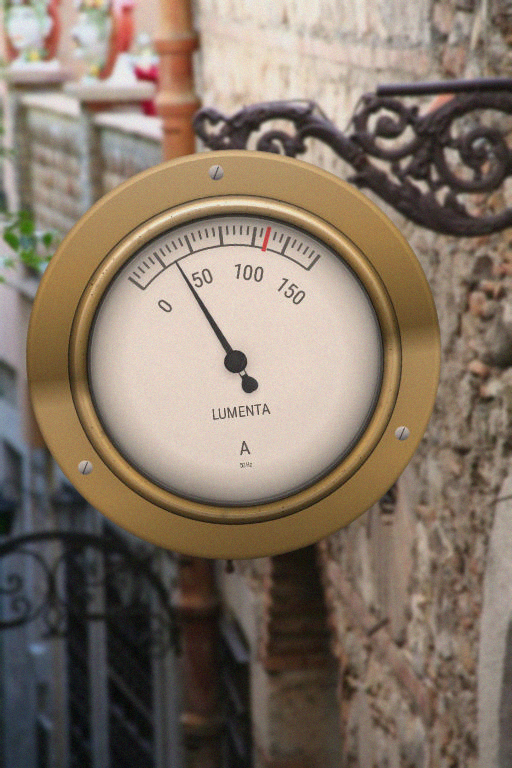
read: **35** A
